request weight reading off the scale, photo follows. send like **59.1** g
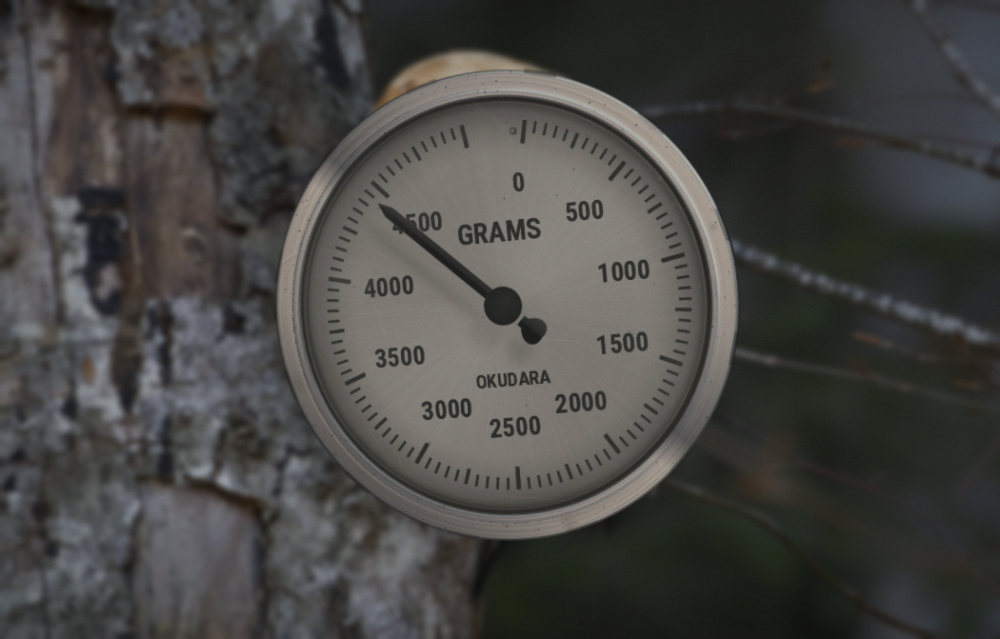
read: **4450** g
